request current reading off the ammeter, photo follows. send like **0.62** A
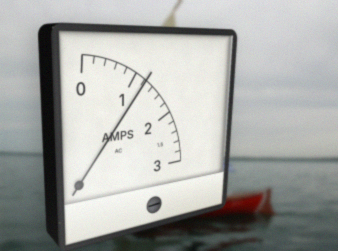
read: **1.2** A
